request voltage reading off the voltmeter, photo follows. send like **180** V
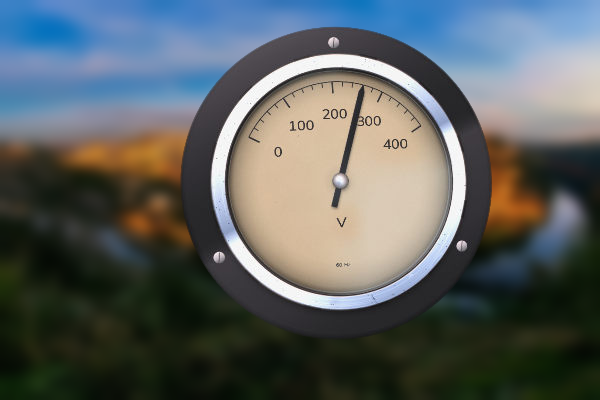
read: **260** V
